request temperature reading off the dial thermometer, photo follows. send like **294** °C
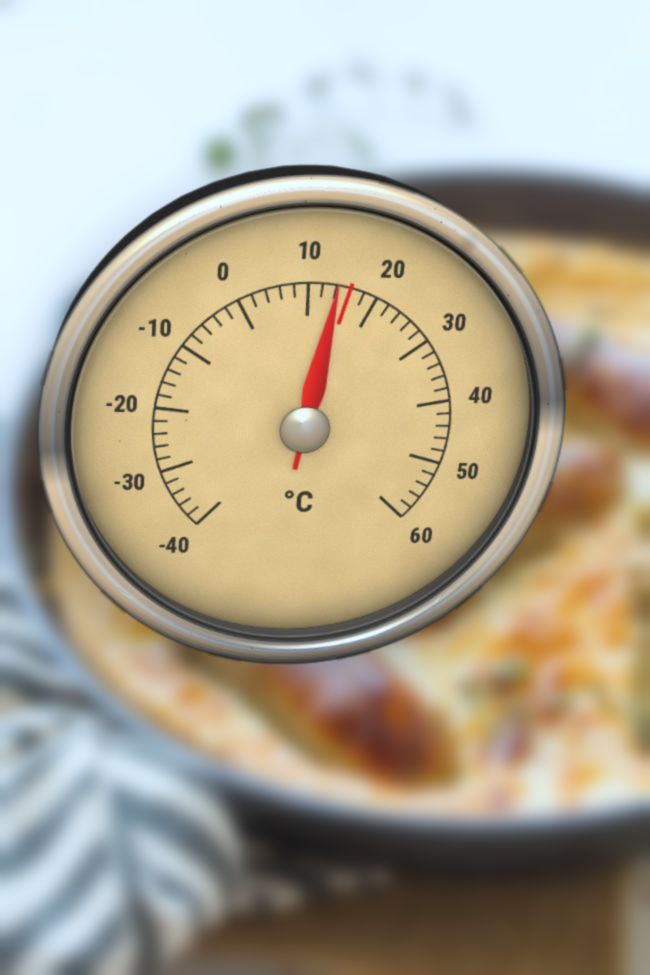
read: **14** °C
